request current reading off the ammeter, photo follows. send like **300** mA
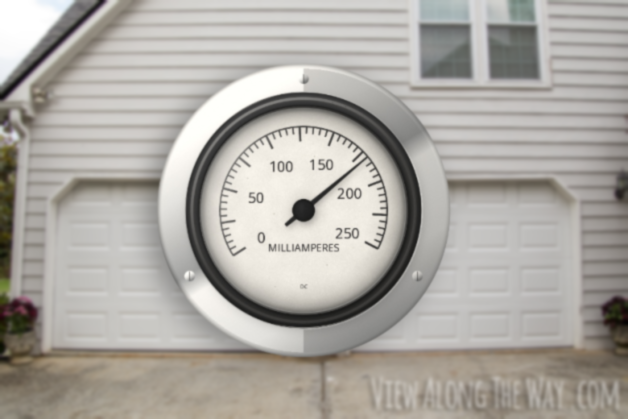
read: **180** mA
